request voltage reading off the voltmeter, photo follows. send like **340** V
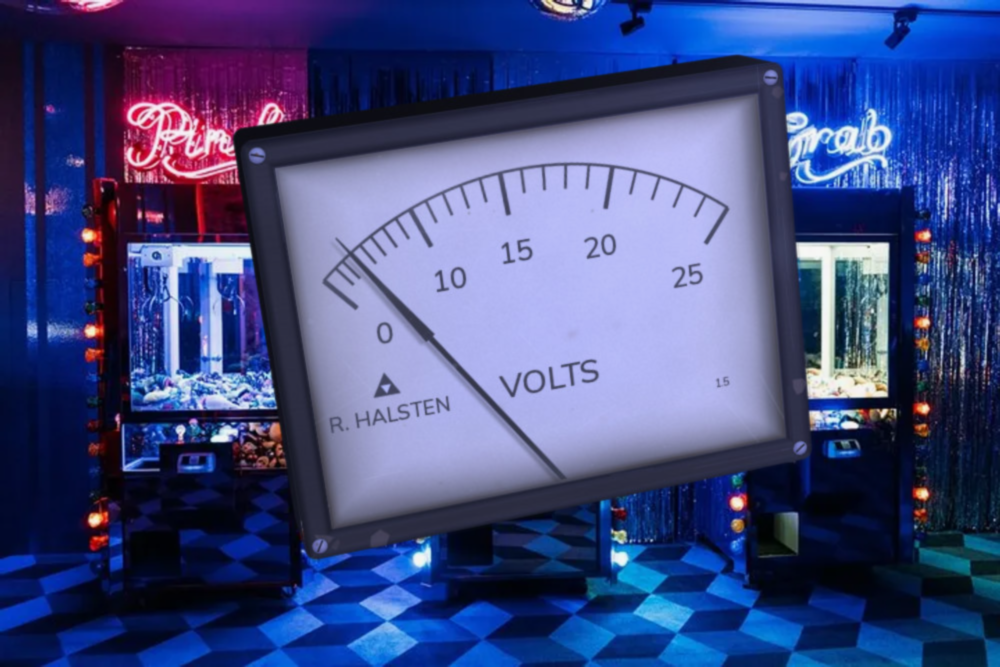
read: **5** V
